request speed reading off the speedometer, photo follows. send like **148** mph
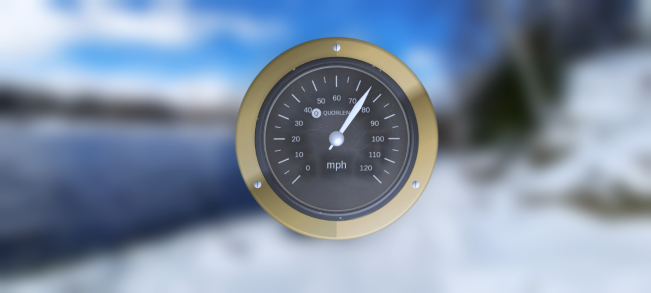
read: **75** mph
